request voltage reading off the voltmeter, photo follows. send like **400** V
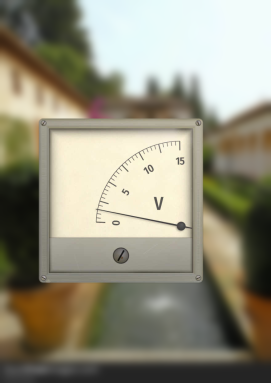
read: **1.5** V
